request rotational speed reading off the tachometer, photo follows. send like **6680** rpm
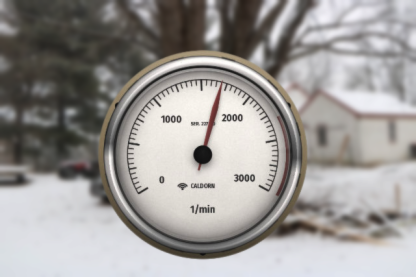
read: **1700** rpm
